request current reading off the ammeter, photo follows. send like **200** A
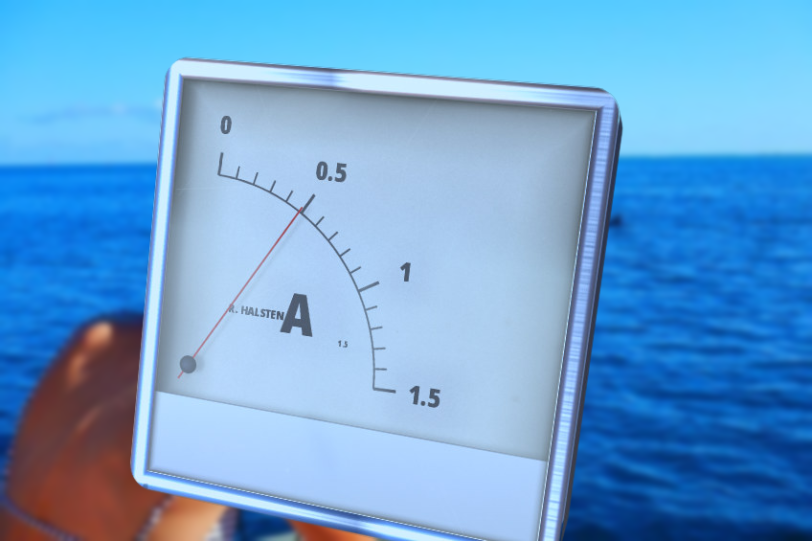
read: **0.5** A
